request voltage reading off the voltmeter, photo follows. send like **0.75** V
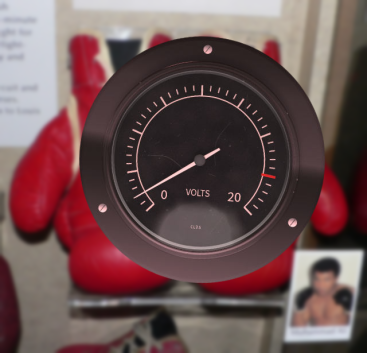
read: **1** V
